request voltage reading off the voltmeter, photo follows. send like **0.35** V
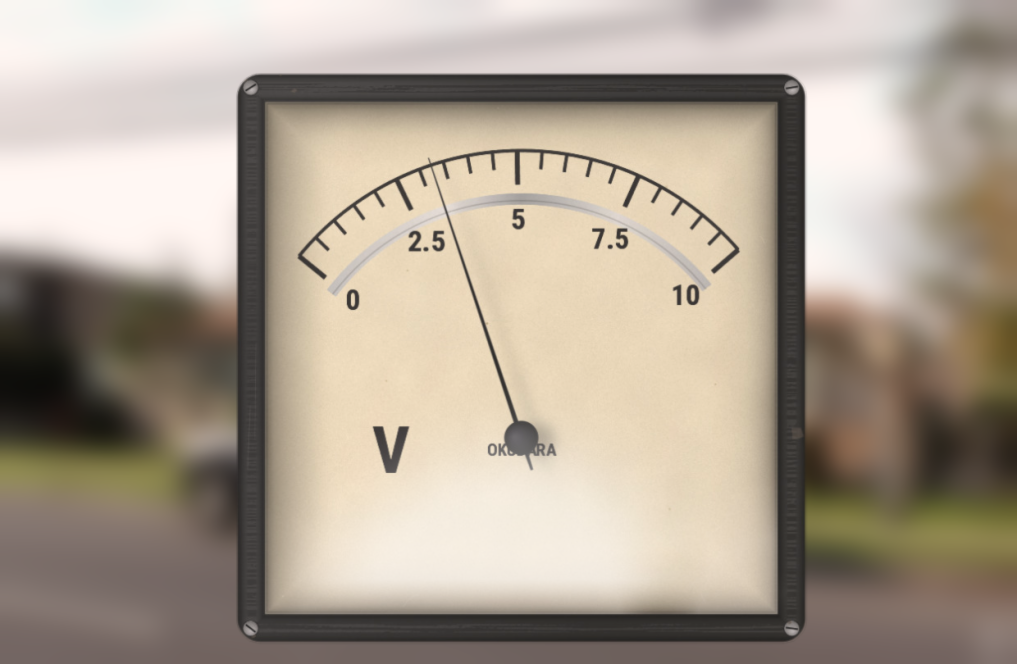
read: **3.25** V
